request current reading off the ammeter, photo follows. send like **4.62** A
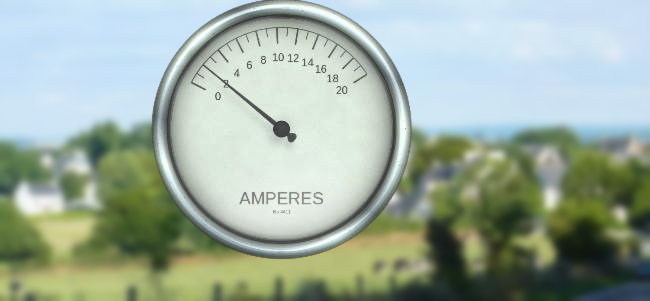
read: **2** A
